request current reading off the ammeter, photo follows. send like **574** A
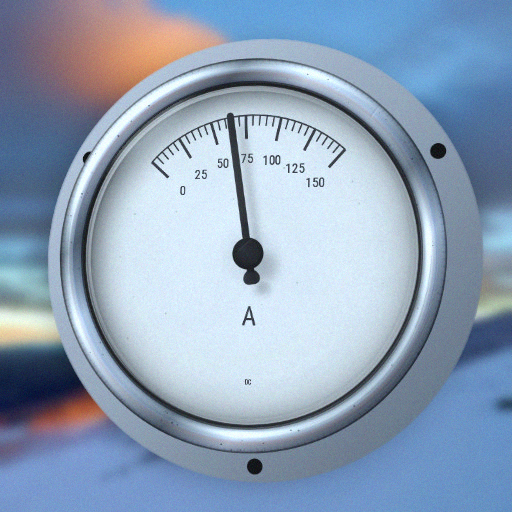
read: **65** A
